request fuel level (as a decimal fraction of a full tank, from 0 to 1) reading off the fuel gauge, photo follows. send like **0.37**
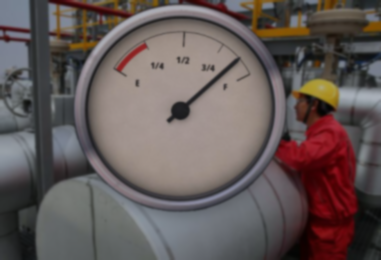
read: **0.875**
